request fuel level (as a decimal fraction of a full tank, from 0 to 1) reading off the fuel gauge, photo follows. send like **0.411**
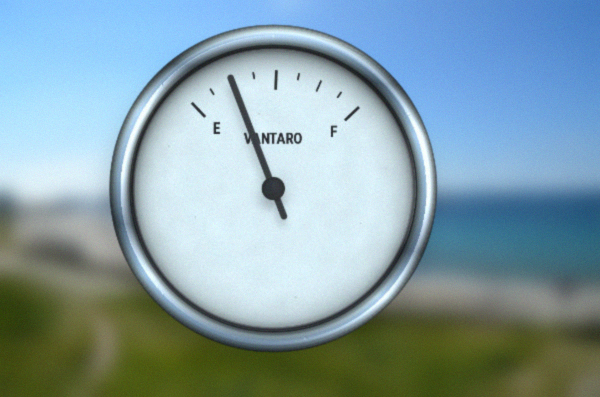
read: **0.25**
